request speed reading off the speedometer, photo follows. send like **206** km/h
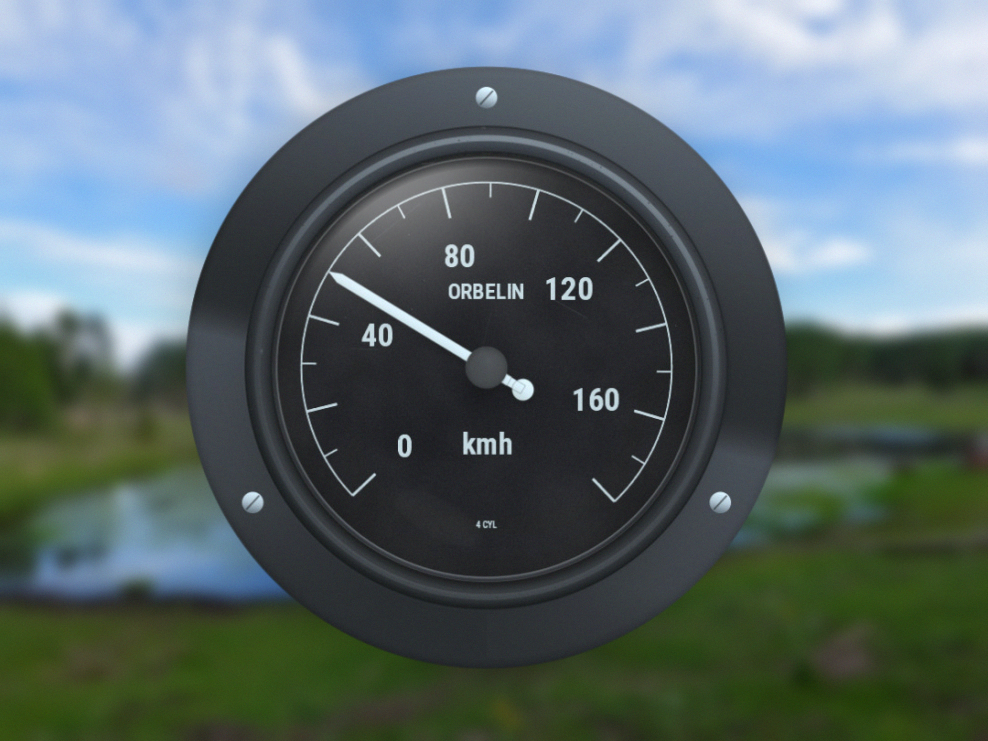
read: **50** km/h
